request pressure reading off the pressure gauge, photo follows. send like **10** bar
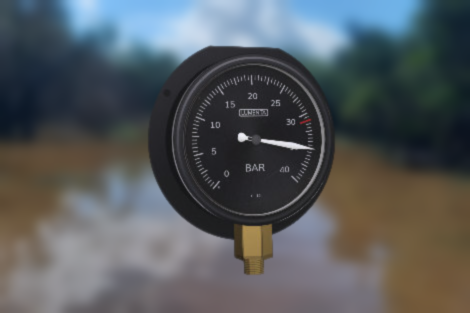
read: **35** bar
